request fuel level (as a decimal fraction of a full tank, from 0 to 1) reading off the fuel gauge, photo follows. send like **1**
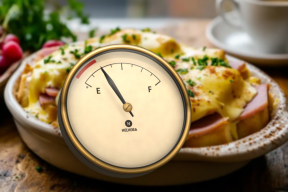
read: **0.25**
